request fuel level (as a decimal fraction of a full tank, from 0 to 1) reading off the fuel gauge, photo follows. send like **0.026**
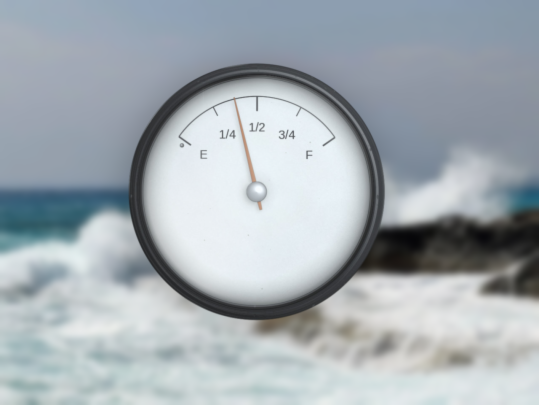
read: **0.375**
